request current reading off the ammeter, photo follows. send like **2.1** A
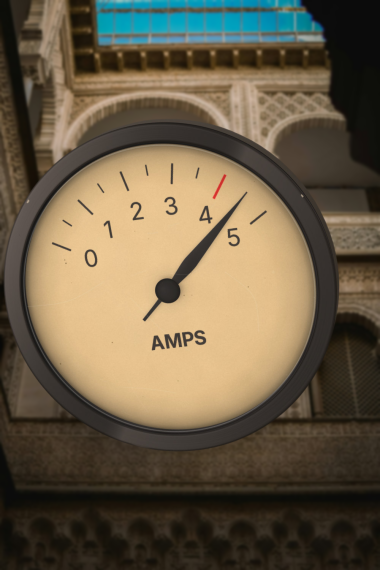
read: **4.5** A
